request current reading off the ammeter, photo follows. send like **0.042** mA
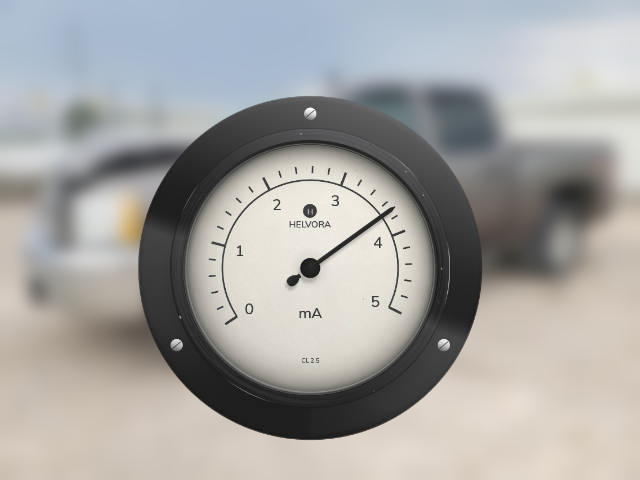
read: **3.7** mA
